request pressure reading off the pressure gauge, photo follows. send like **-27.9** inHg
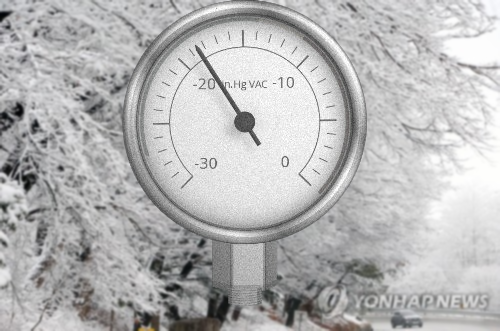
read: **-18.5** inHg
